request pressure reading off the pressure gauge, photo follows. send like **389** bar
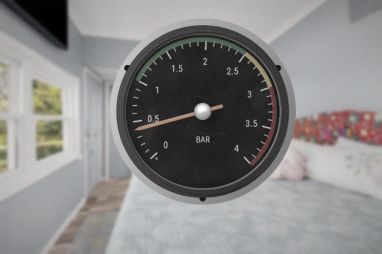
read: **0.4** bar
